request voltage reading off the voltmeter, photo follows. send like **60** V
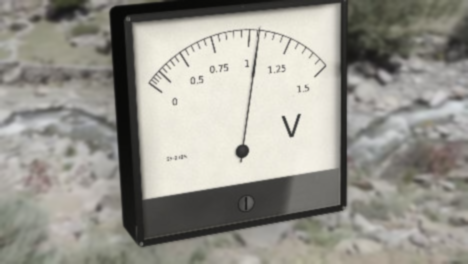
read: **1.05** V
